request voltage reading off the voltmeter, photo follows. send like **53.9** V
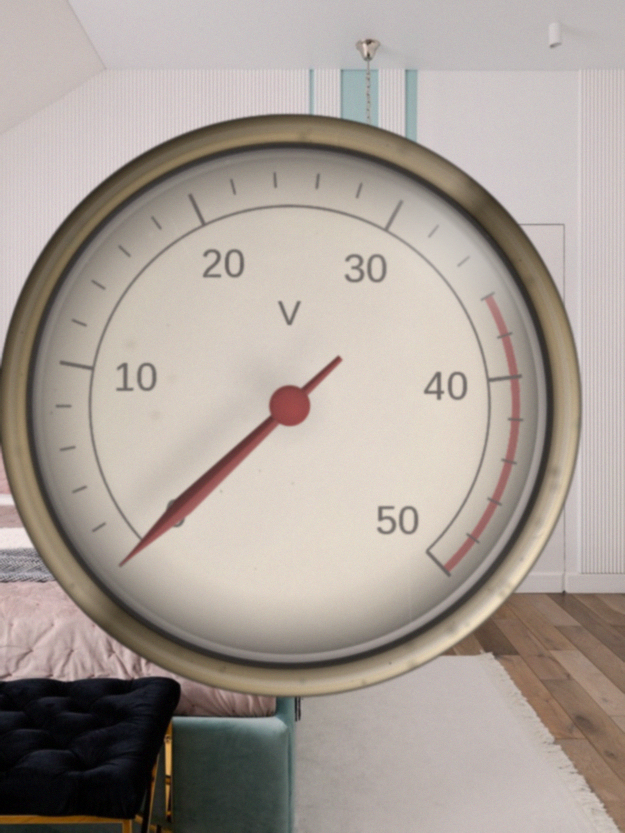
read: **0** V
